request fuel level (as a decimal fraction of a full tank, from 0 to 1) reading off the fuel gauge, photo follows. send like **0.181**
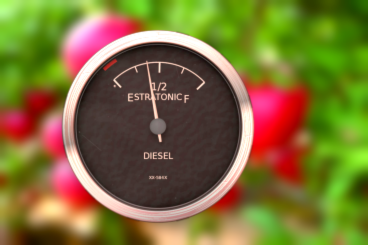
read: **0.375**
